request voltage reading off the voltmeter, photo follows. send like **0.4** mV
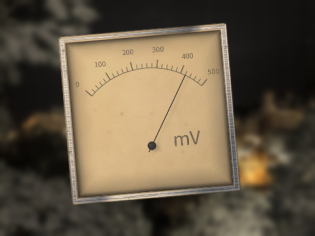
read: **420** mV
